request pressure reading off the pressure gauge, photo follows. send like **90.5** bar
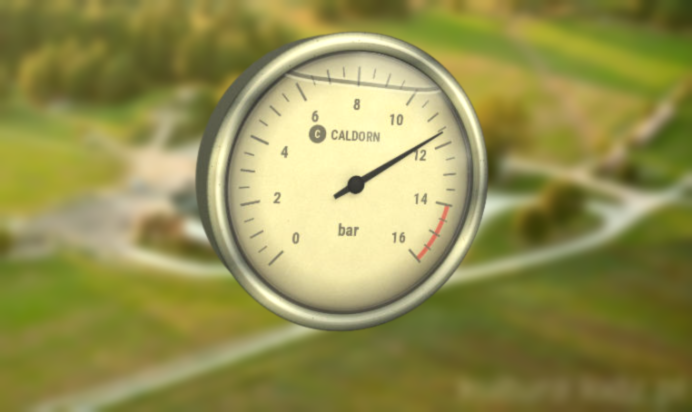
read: **11.5** bar
